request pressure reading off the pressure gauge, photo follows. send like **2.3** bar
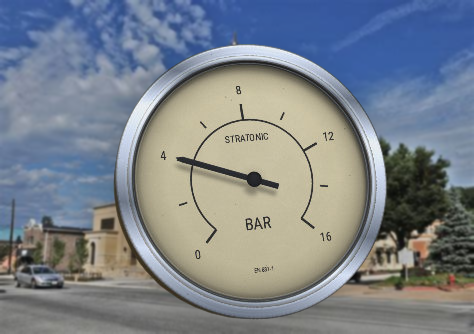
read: **4** bar
